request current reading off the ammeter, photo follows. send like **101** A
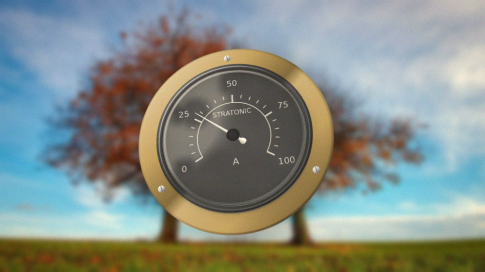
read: **27.5** A
